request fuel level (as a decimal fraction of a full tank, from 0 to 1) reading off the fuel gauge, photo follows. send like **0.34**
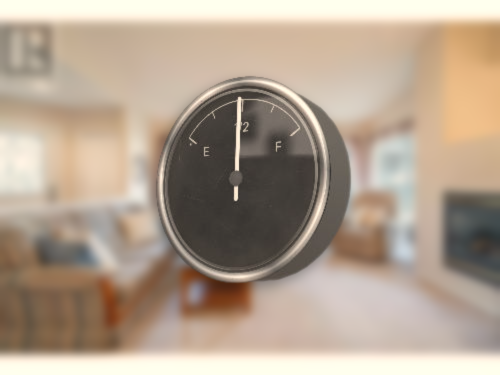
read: **0.5**
